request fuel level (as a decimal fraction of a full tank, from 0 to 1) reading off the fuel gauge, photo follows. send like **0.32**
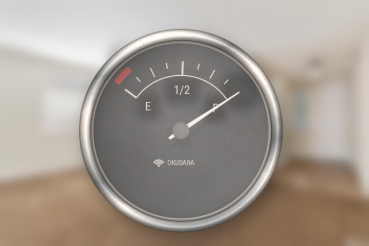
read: **1**
